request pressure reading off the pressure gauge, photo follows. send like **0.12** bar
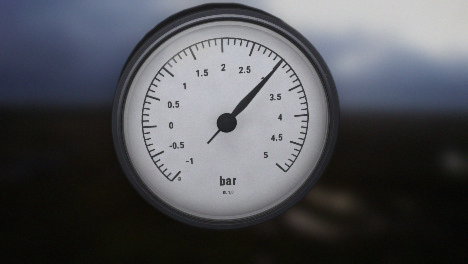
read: **3** bar
